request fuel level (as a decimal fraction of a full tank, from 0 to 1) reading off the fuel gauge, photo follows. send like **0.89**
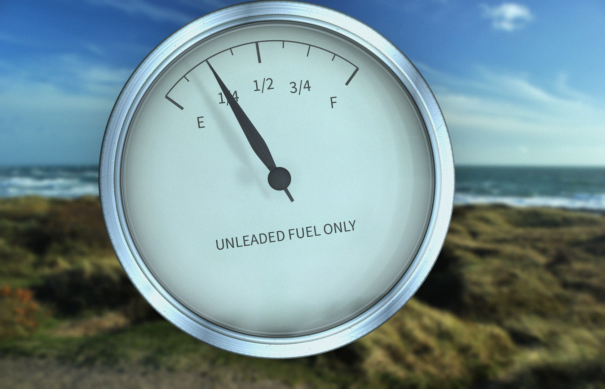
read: **0.25**
